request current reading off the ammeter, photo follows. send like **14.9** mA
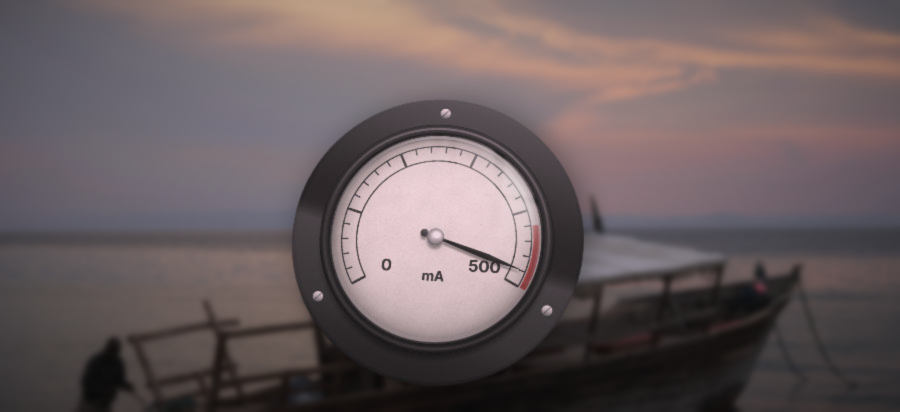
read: **480** mA
